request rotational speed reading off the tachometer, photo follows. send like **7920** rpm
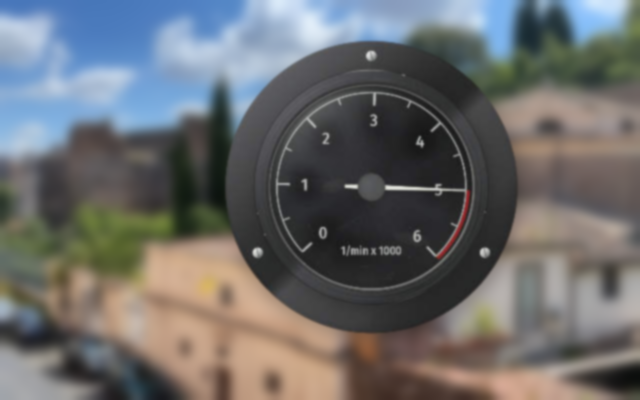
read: **5000** rpm
